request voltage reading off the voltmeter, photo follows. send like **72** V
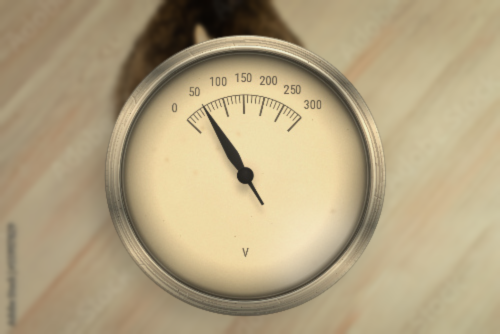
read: **50** V
